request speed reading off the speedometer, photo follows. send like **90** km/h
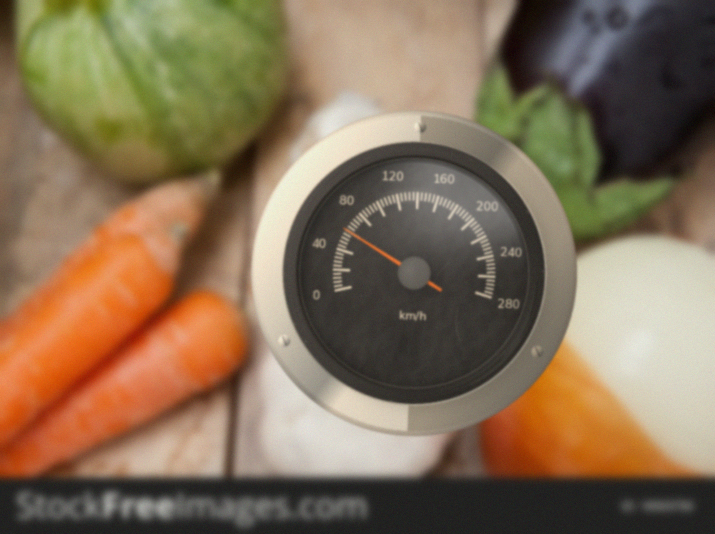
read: **60** km/h
